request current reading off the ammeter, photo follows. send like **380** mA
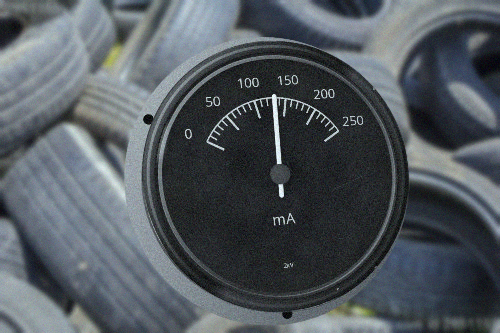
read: **130** mA
